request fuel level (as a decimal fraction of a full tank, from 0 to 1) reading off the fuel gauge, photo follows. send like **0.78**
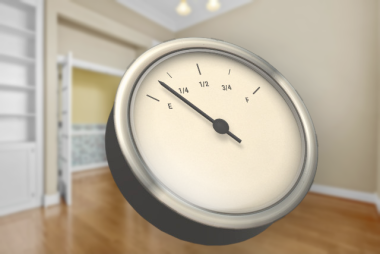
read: **0.125**
